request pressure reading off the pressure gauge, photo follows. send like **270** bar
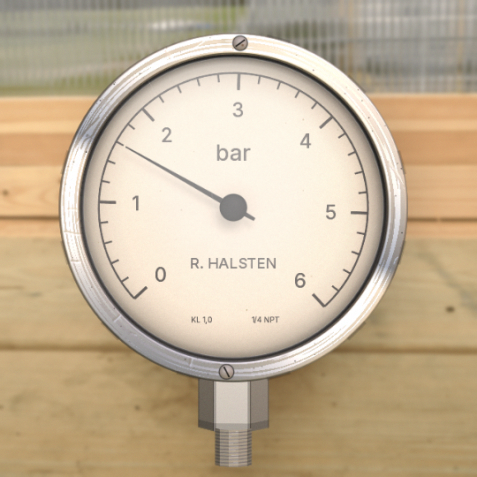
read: **1.6** bar
